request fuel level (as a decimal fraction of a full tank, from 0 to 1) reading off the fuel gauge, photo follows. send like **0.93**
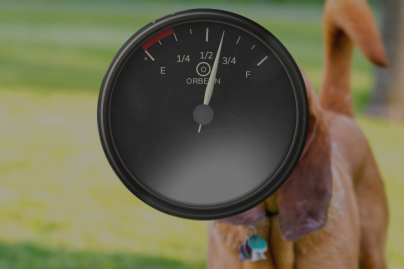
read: **0.625**
